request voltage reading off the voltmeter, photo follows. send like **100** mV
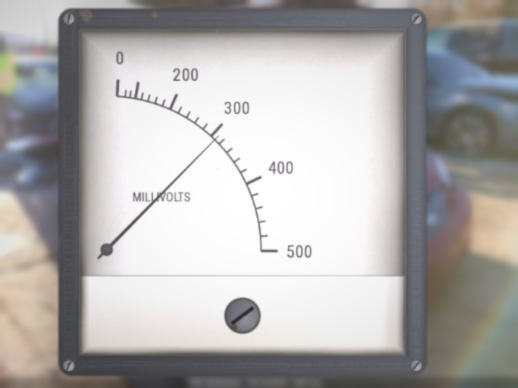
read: **310** mV
